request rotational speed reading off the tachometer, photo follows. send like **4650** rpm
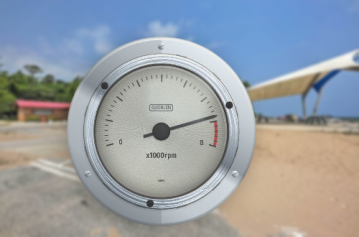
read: **6800** rpm
